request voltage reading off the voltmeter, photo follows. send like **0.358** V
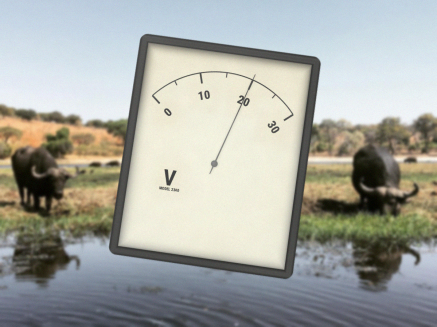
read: **20** V
